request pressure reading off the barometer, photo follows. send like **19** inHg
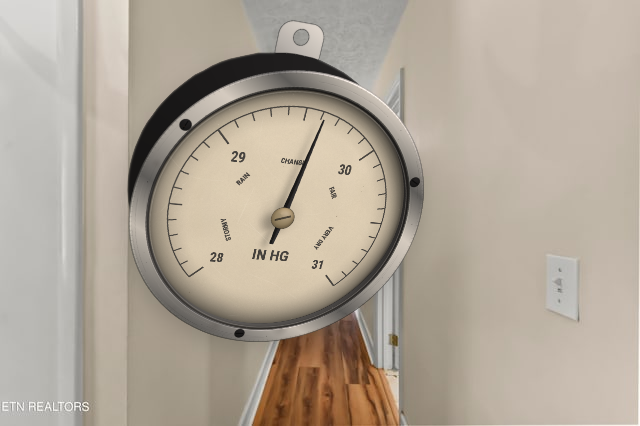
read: **29.6** inHg
